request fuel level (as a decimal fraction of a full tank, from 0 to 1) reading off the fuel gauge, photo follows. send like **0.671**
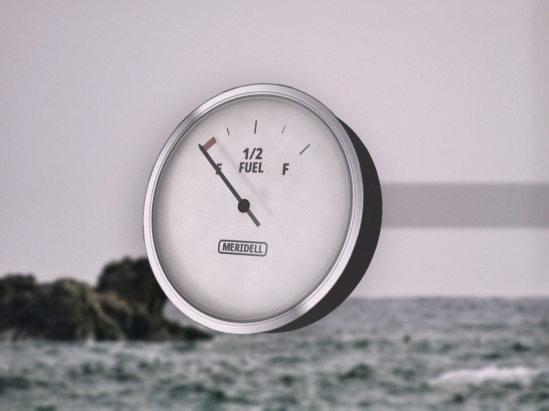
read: **0**
